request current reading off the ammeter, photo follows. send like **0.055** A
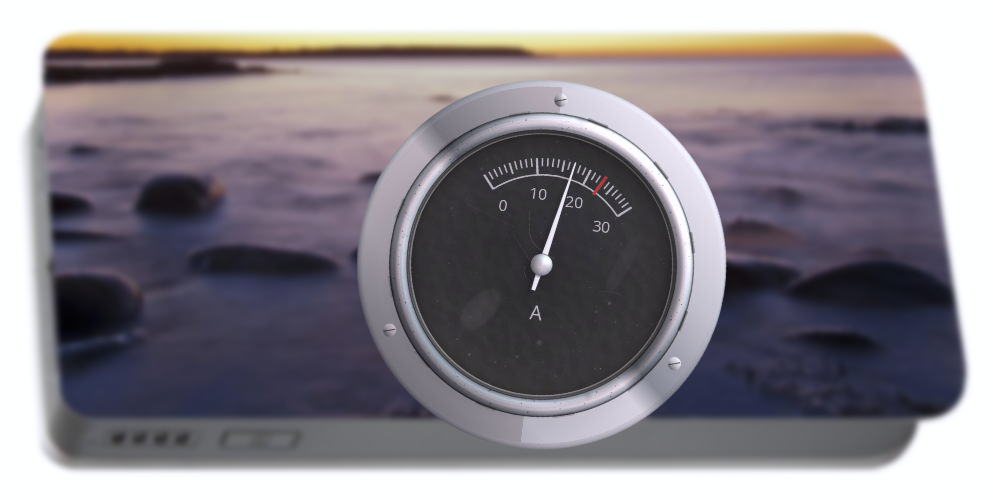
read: **17** A
